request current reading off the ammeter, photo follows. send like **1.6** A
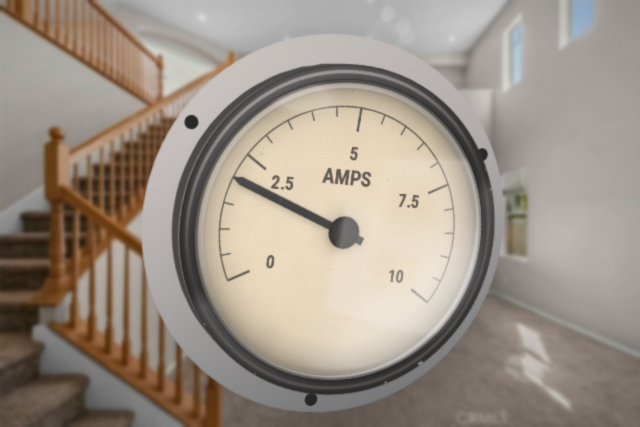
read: **2** A
